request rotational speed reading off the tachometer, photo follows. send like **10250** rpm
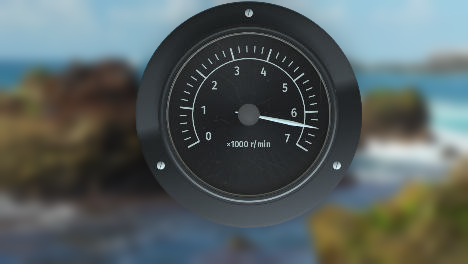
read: **6400** rpm
